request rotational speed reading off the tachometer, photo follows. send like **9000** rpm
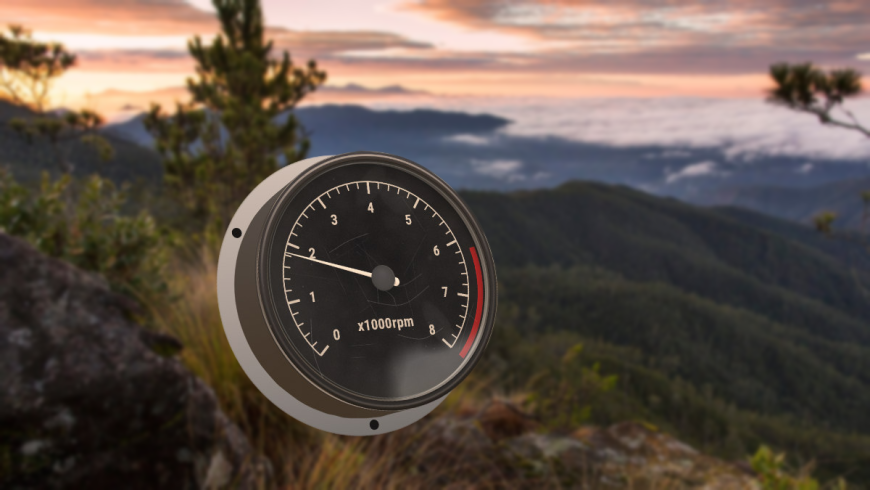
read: **1800** rpm
